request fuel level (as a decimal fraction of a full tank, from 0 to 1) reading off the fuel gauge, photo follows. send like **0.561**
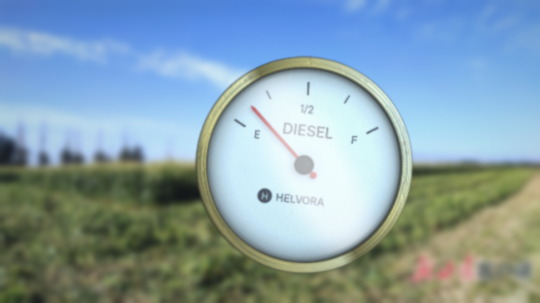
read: **0.125**
